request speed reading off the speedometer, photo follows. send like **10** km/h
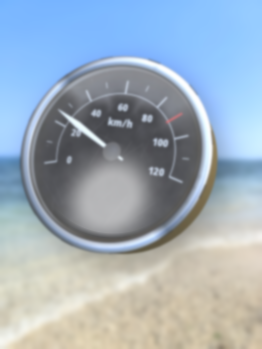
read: **25** km/h
